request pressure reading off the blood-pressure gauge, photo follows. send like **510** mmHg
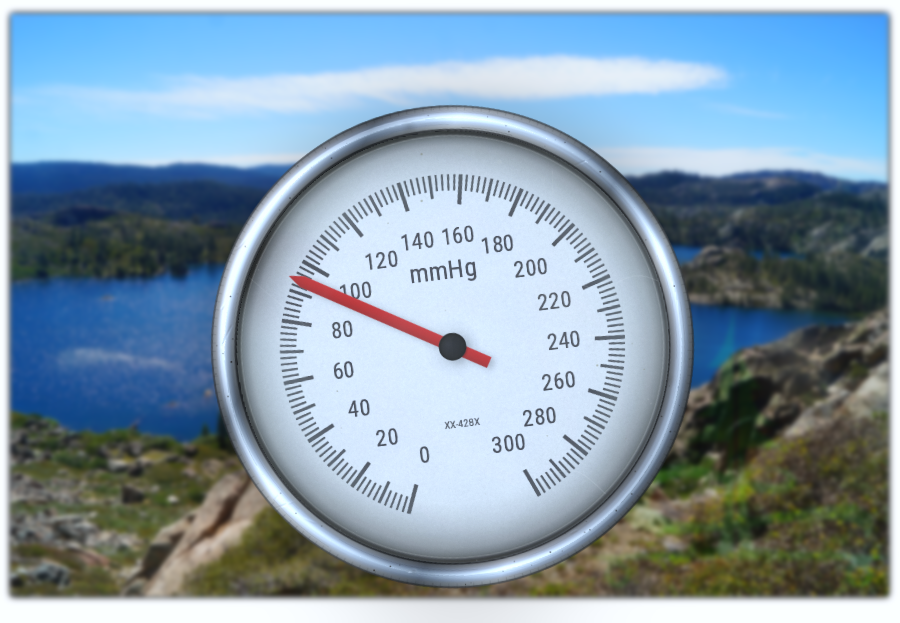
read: **94** mmHg
